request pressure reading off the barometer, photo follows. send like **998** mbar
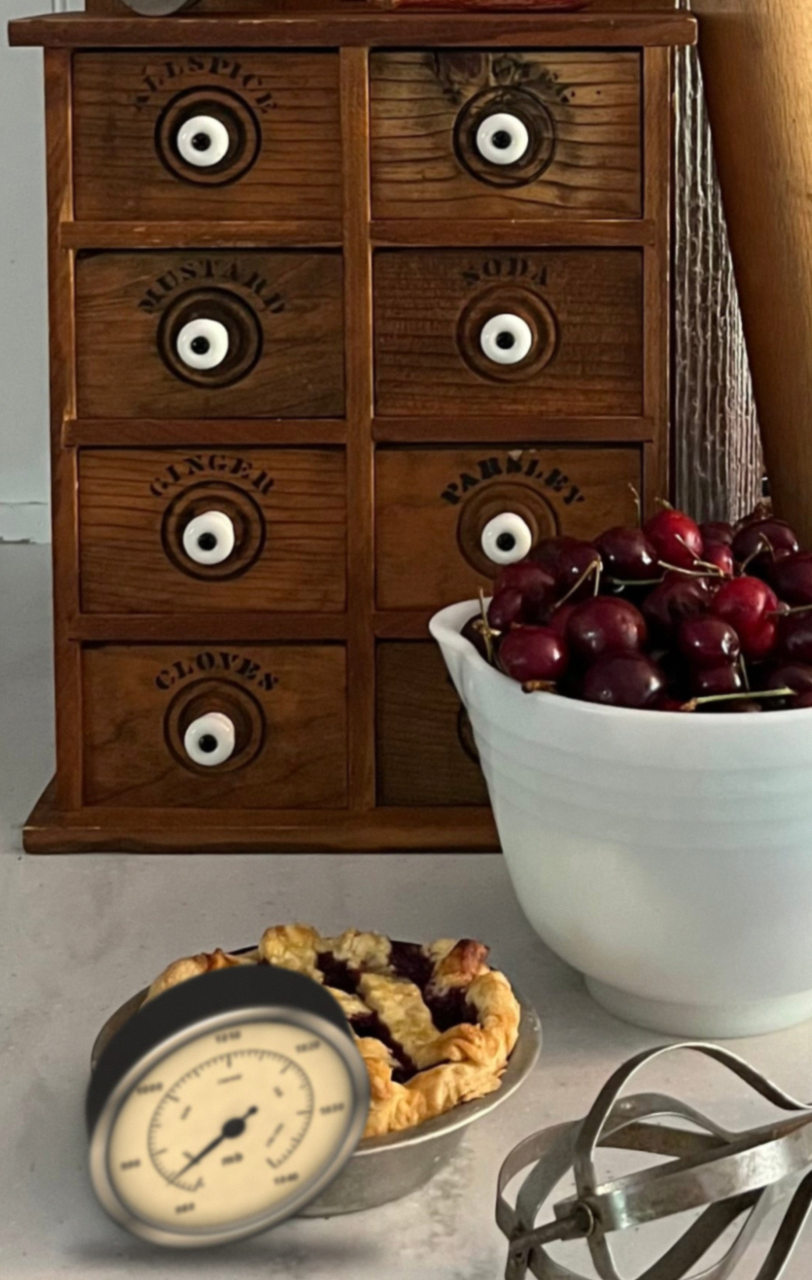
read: **985** mbar
